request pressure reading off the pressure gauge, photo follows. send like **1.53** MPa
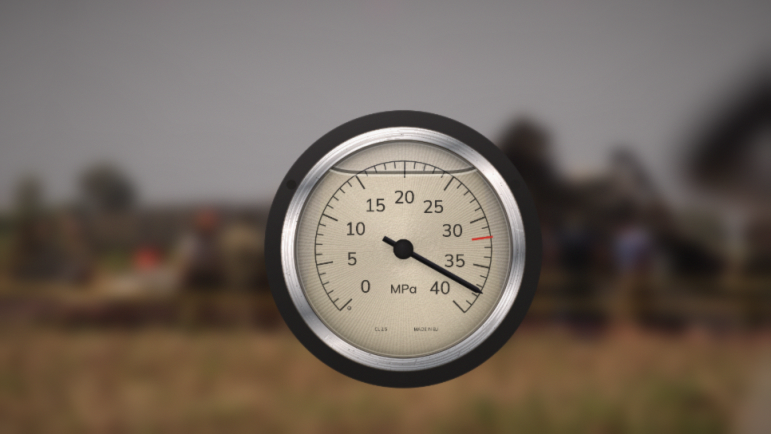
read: **37.5** MPa
